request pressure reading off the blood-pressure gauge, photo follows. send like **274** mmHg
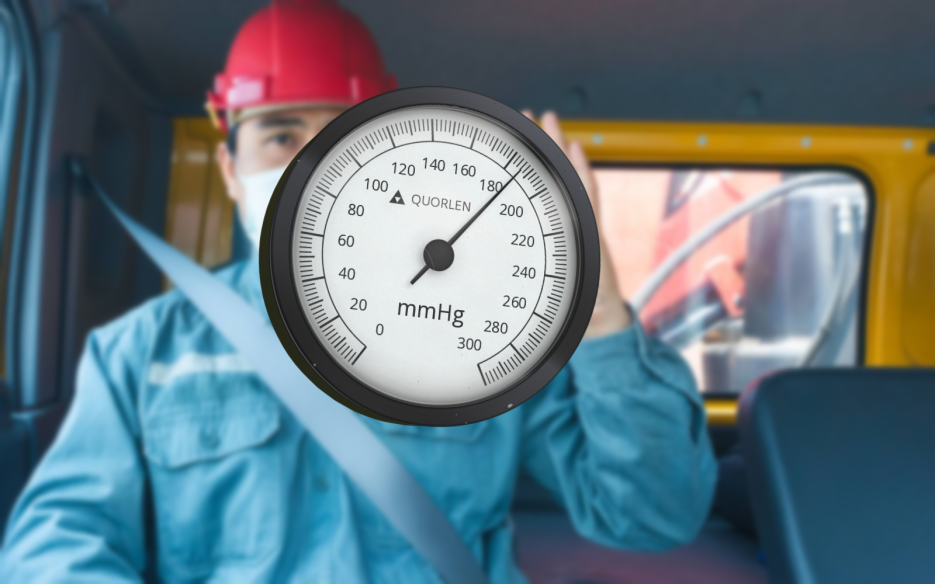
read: **186** mmHg
